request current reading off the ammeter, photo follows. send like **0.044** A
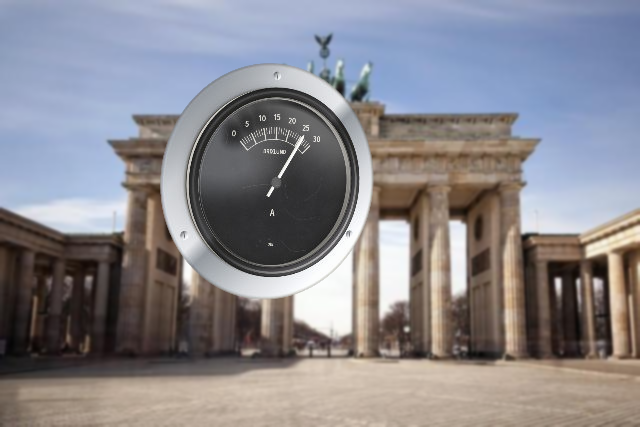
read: **25** A
